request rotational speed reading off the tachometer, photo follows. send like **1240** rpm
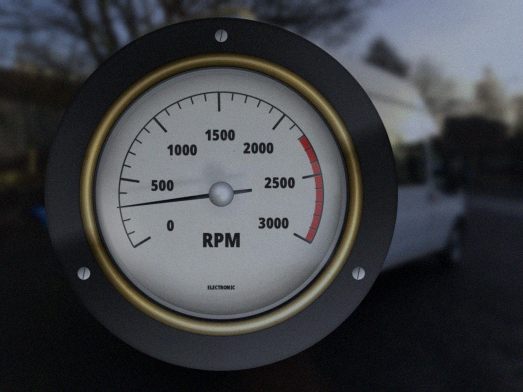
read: **300** rpm
